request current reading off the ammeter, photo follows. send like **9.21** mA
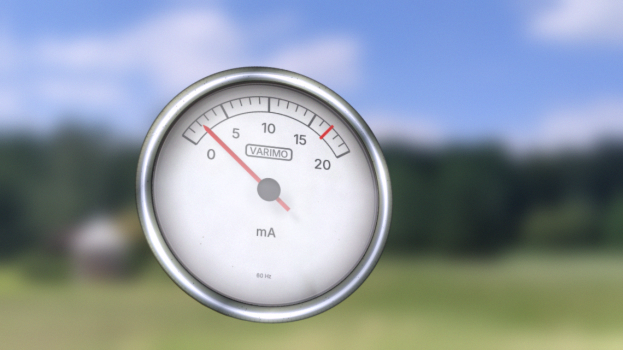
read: **2** mA
